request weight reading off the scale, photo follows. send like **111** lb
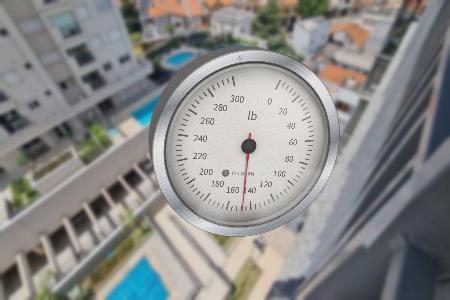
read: **148** lb
